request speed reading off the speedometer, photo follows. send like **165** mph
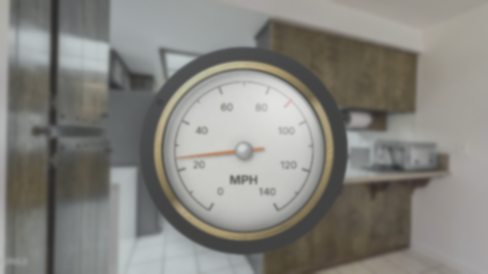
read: **25** mph
